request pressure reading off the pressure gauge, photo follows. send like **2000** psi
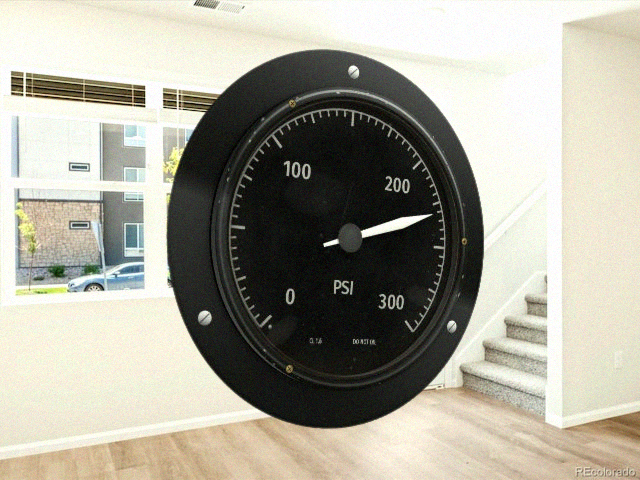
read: **230** psi
